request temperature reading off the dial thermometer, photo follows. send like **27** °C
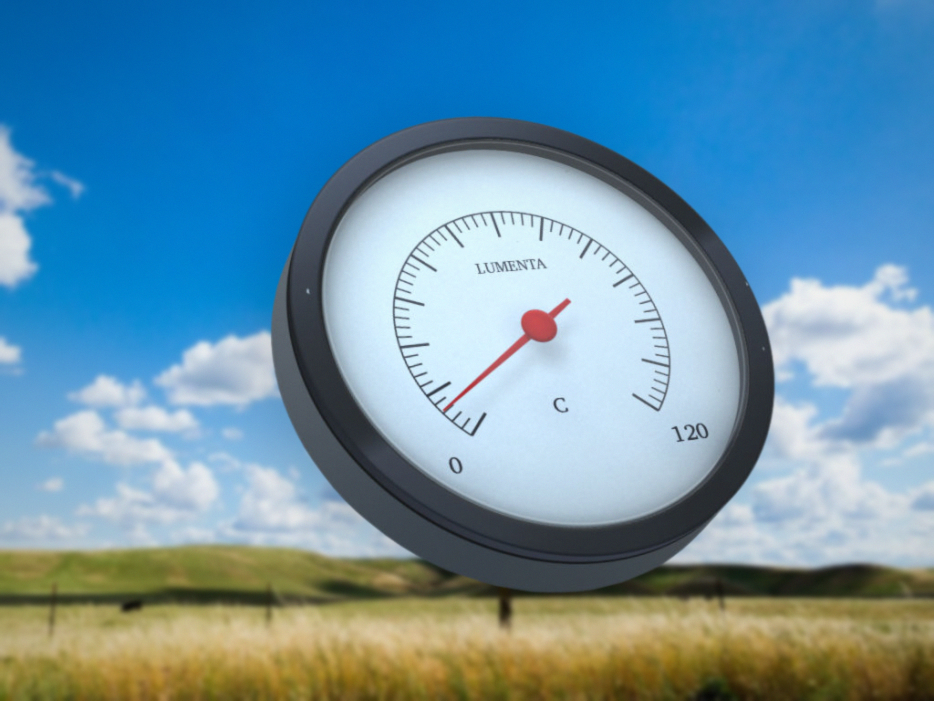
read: **6** °C
